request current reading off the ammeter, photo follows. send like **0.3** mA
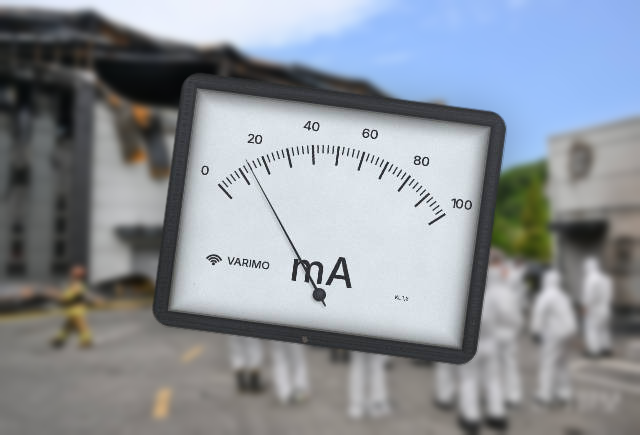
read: **14** mA
